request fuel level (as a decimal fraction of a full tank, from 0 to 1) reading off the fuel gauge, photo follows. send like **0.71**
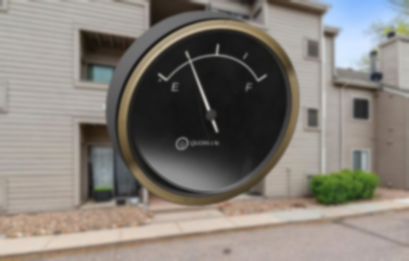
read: **0.25**
